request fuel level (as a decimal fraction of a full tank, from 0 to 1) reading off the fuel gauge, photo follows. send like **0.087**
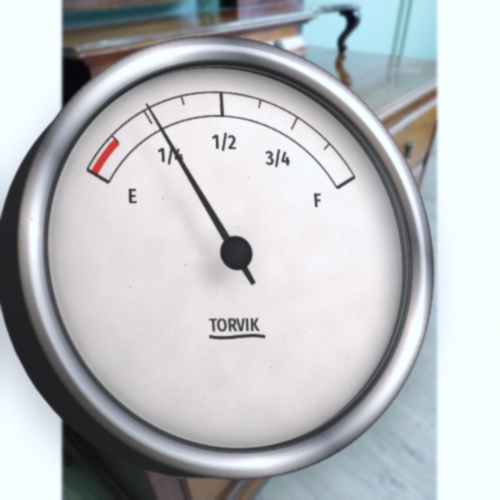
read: **0.25**
